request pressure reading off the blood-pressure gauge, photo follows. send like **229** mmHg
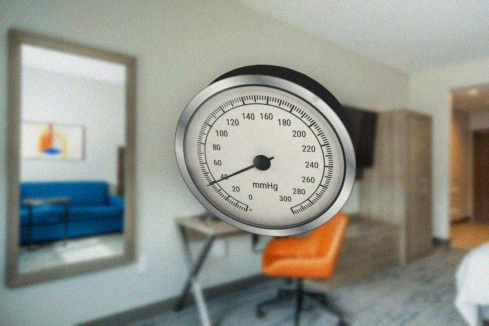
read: **40** mmHg
